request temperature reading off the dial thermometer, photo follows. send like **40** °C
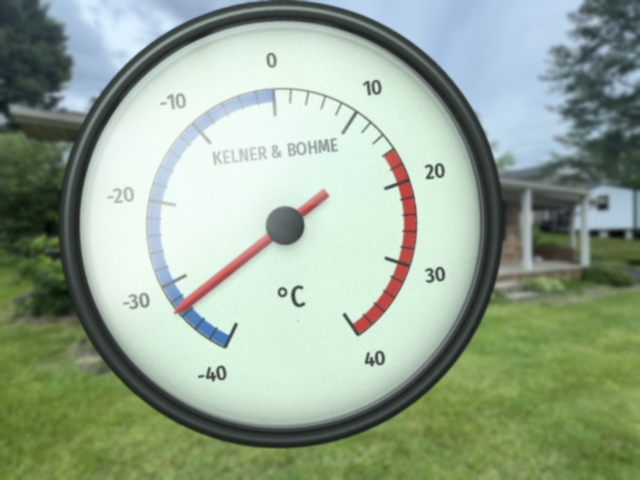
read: **-33** °C
